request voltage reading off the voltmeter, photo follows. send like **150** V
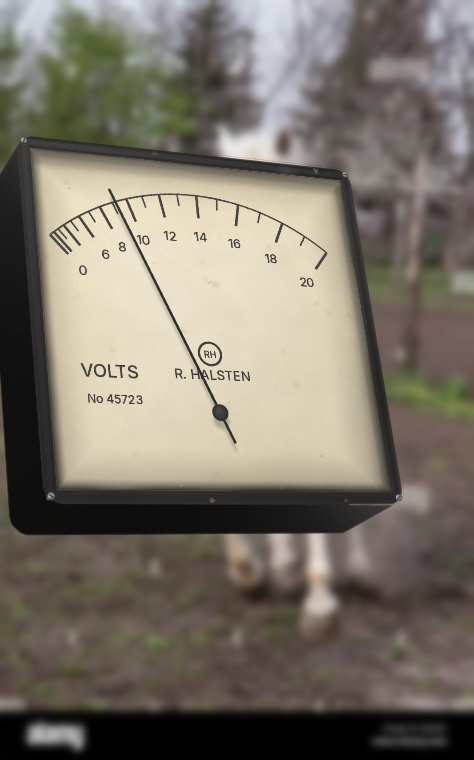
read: **9** V
